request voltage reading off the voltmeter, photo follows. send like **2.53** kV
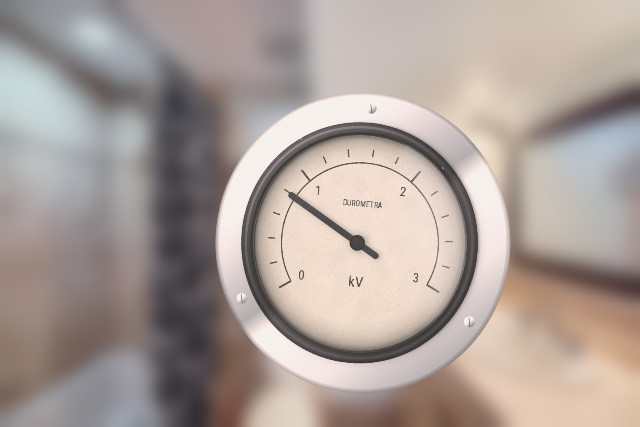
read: **0.8** kV
